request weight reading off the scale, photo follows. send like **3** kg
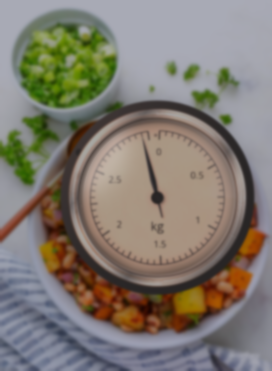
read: **2.95** kg
